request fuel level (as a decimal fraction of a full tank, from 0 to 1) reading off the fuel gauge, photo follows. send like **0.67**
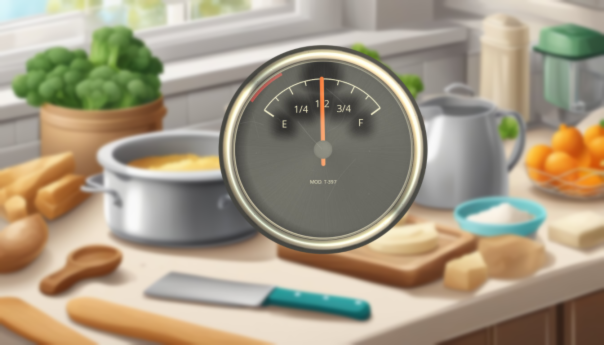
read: **0.5**
